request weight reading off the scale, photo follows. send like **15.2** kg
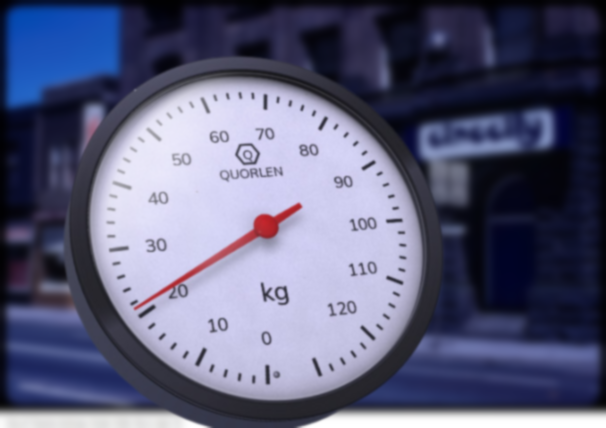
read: **21** kg
